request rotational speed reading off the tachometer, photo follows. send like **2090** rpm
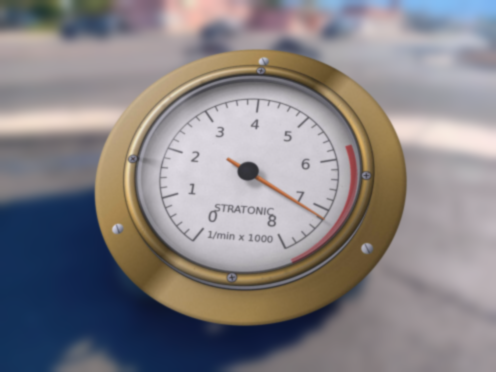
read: **7200** rpm
